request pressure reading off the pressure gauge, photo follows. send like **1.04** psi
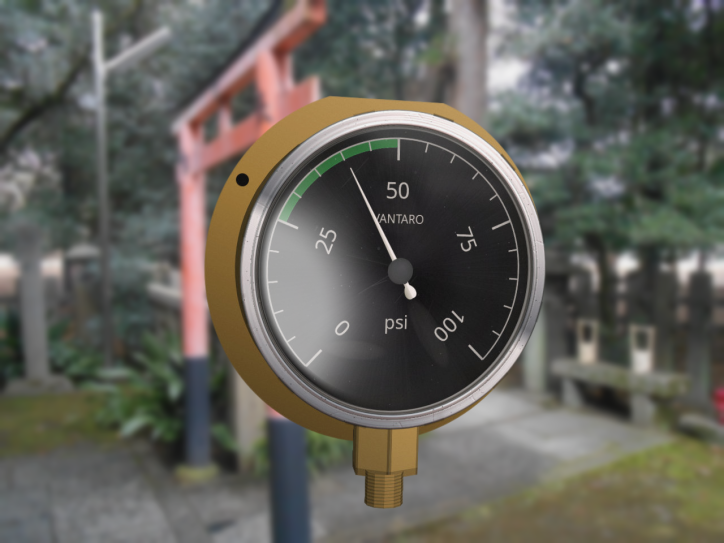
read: **40** psi
